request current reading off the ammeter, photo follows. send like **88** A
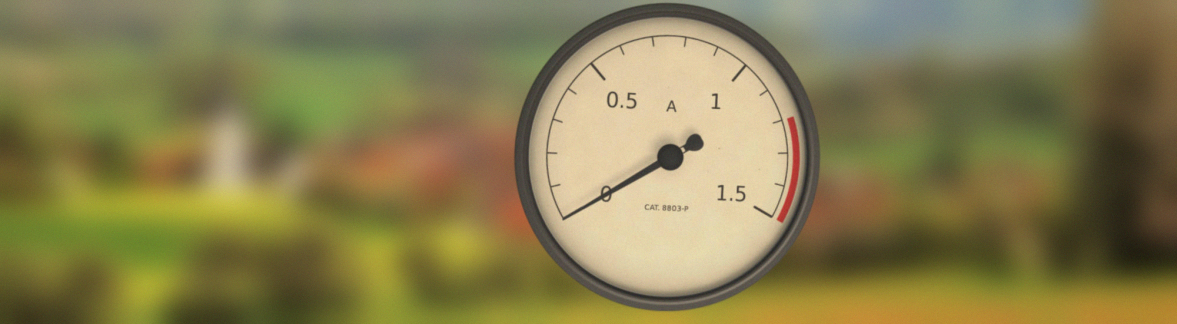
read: **0** A
